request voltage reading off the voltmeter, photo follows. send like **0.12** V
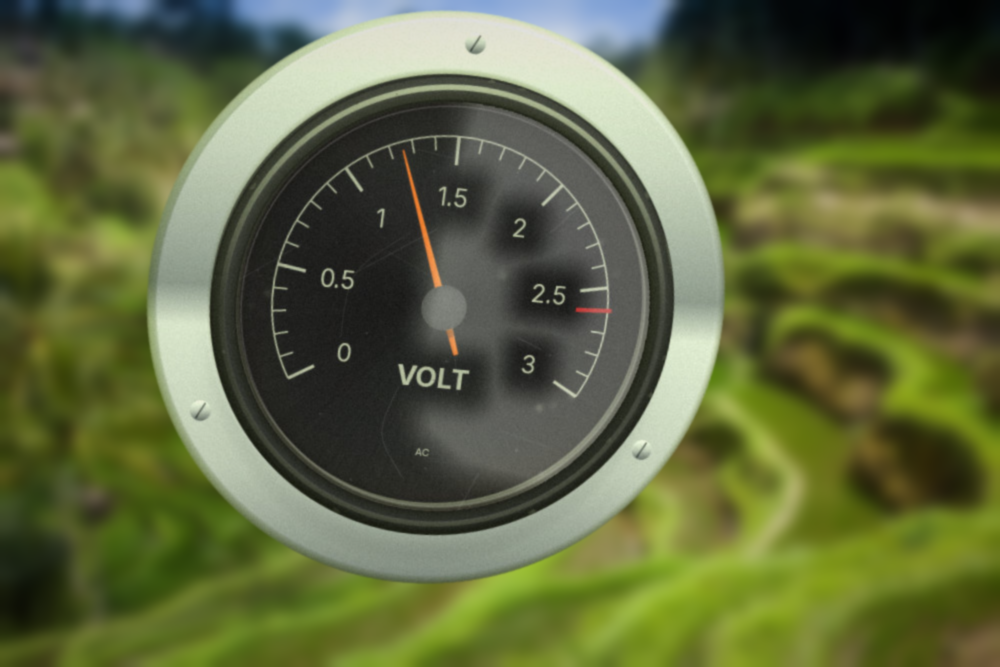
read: **1.25** V
